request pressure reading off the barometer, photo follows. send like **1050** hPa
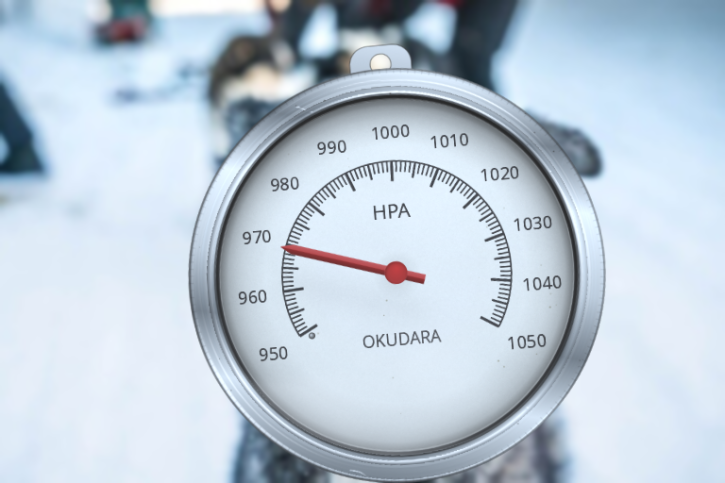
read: **969** hPa
